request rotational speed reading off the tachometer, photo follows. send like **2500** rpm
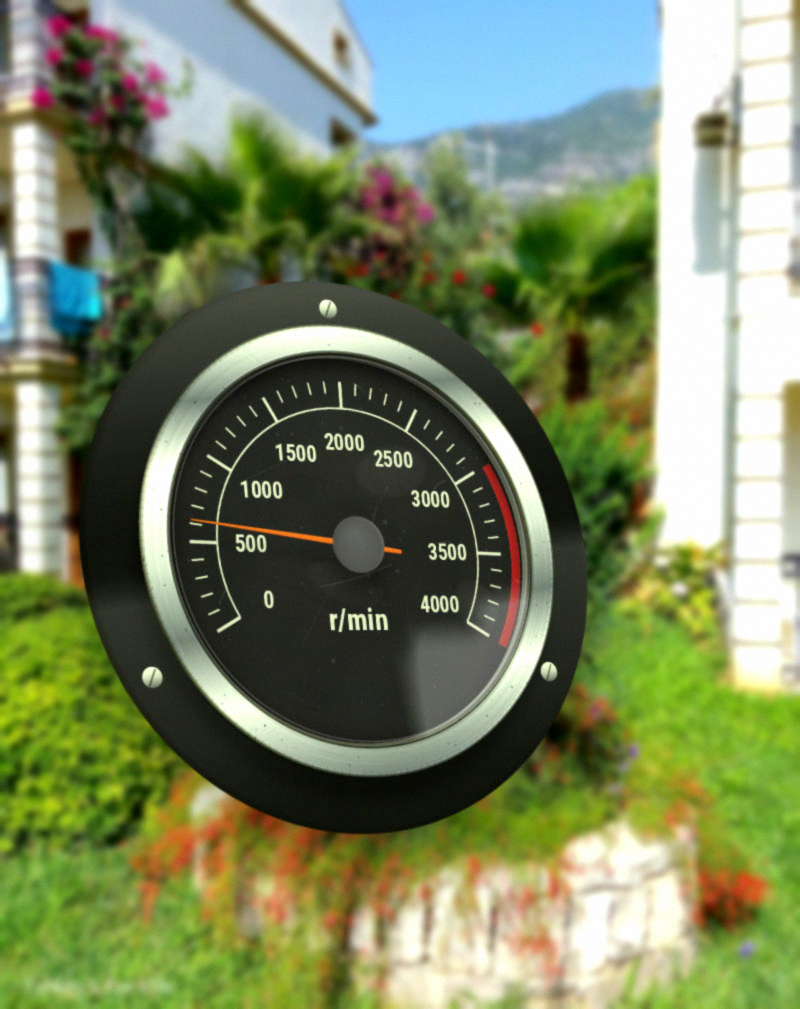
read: **600** rpm
